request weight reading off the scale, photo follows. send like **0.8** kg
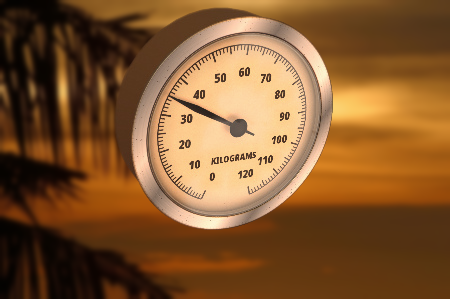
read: **35** kg
